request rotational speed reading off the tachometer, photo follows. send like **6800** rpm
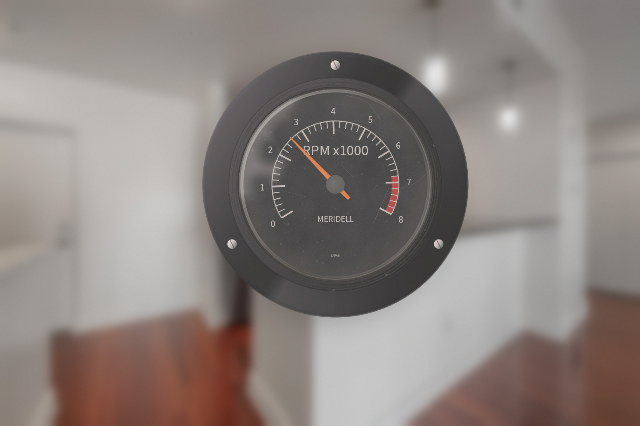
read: **2600** rpm
